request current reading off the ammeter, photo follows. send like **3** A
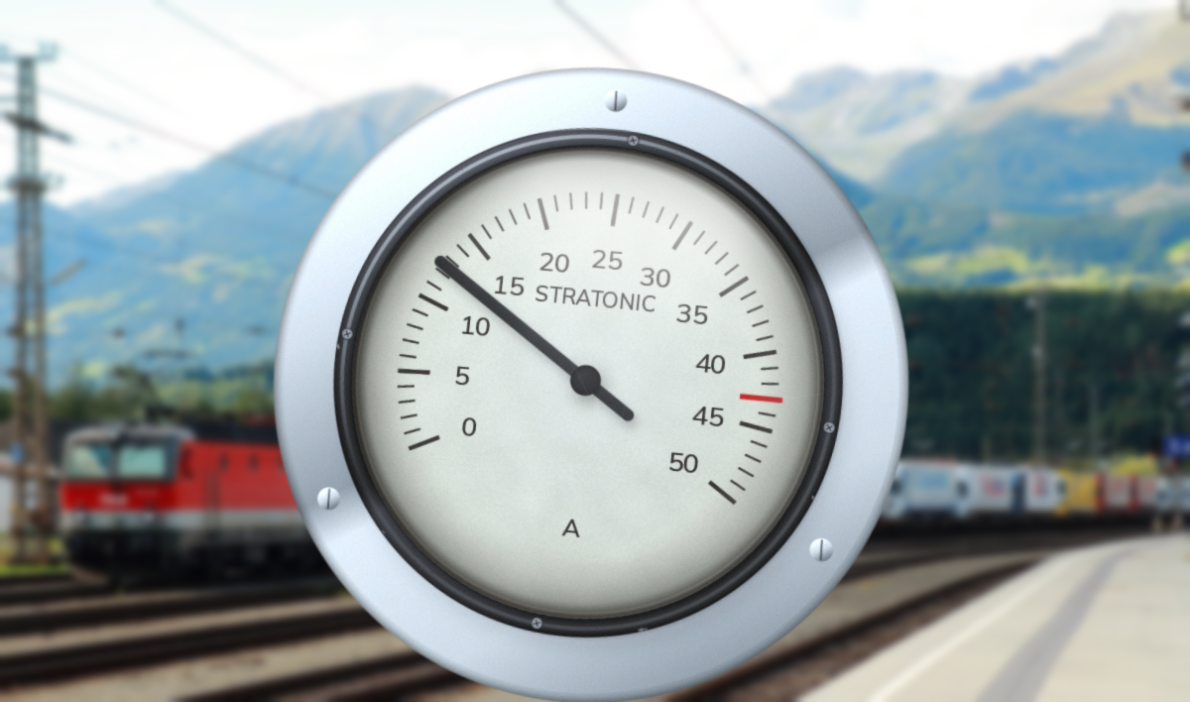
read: **12.5** A
